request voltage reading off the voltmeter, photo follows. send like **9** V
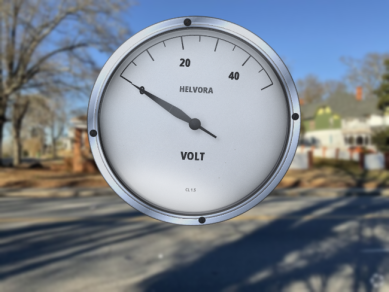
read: **0** V
